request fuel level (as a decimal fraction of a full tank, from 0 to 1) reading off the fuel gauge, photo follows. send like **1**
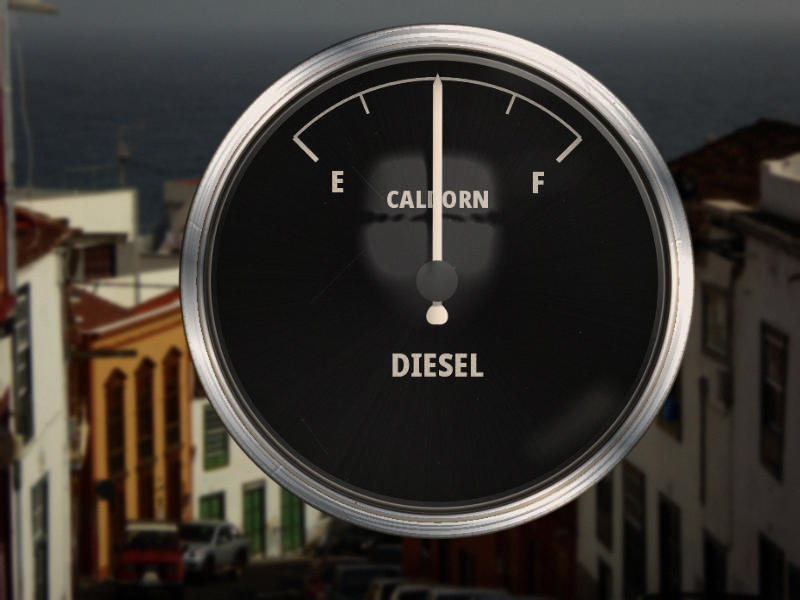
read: **0.5**
